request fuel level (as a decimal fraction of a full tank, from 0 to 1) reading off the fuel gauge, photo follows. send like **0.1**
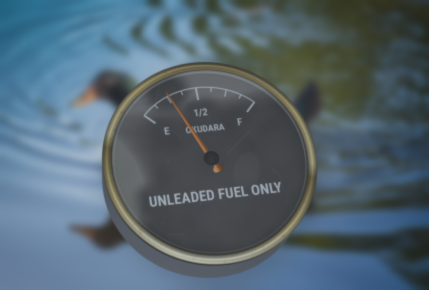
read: **0.25**
